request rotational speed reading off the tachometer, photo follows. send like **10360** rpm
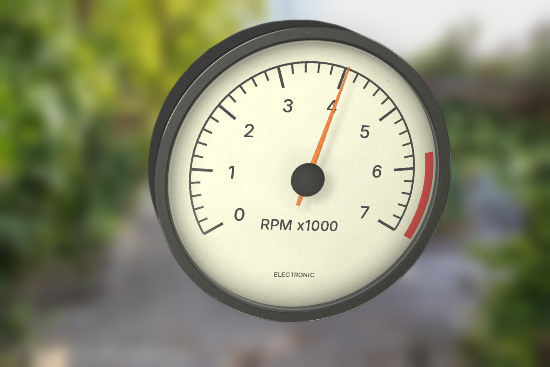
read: **4000** rpm
